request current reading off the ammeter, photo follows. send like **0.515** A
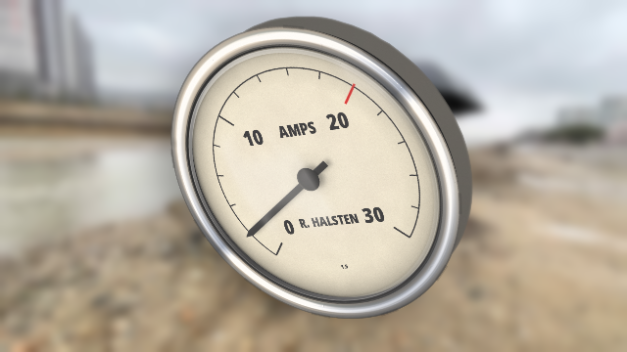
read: **2** A
